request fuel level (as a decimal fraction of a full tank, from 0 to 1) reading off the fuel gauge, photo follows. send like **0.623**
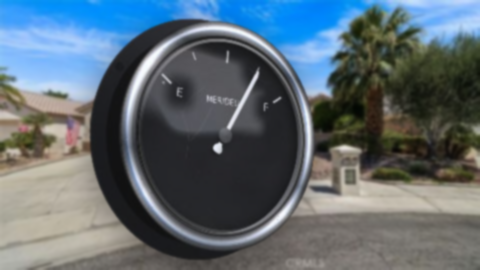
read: **0.75**
